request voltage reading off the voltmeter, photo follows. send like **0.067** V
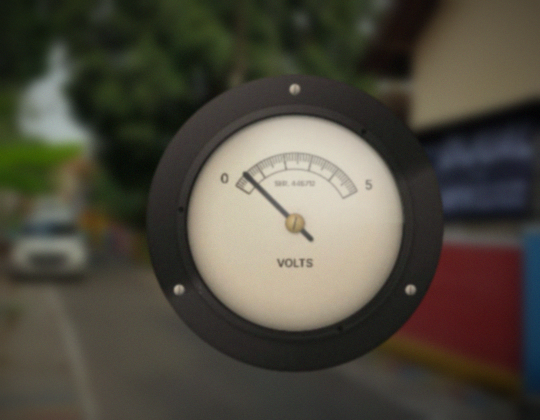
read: **0.5** V
